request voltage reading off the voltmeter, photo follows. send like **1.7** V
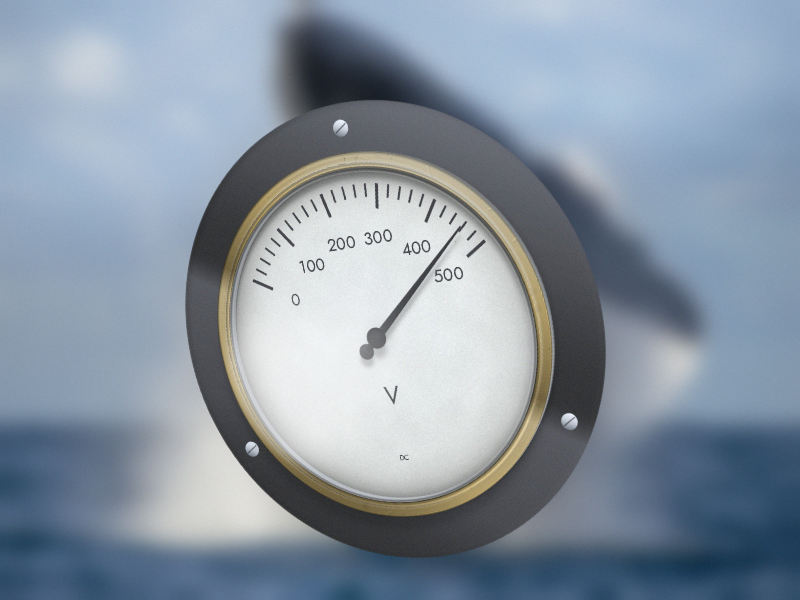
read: **460** V
